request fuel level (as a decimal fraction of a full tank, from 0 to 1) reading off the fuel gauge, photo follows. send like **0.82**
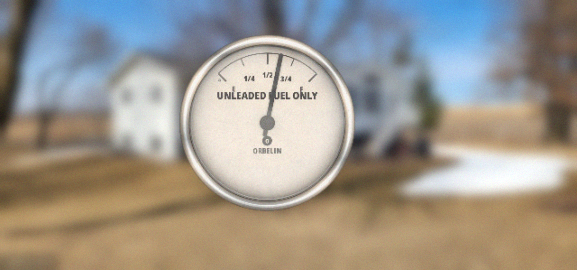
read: **0.625**
